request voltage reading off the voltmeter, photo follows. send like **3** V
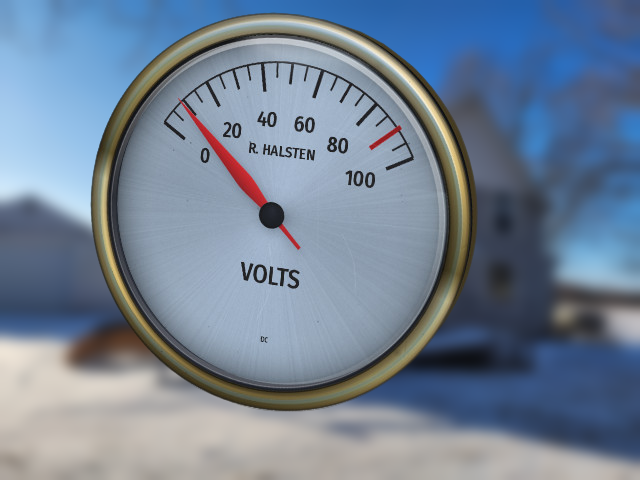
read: **10** V
